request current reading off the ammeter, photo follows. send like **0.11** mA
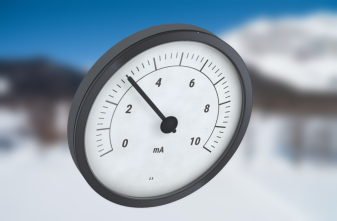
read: **3** mA
